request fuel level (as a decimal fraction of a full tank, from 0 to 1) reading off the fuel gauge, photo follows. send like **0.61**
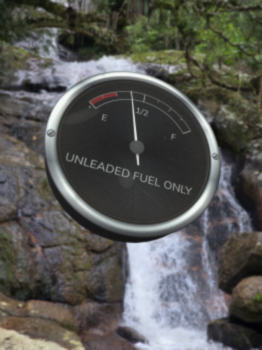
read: **0.375**
